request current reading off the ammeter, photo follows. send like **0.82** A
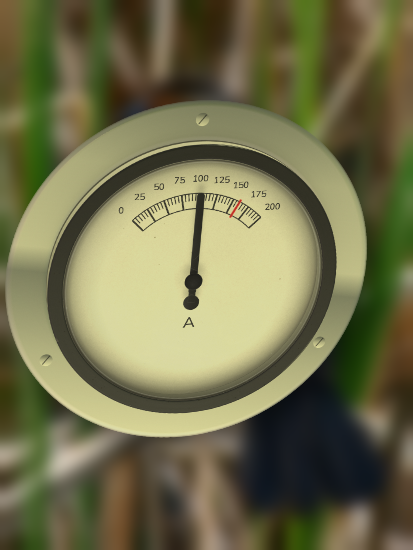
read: **100** A
